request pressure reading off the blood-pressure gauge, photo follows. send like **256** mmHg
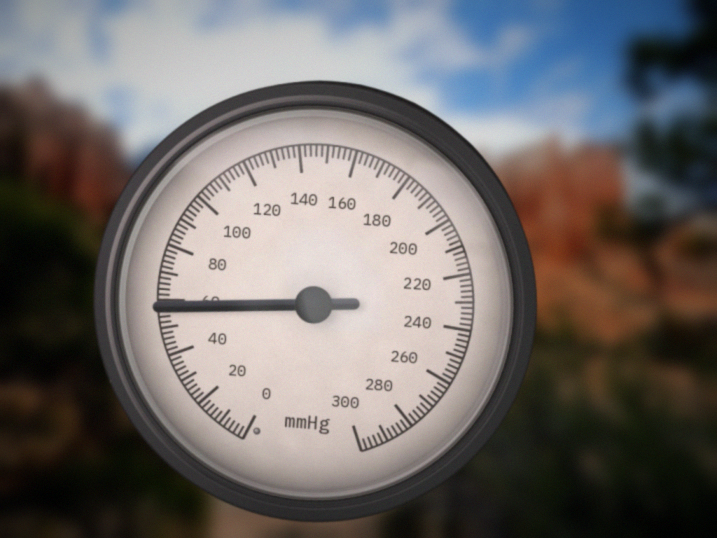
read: **58** mmHg
